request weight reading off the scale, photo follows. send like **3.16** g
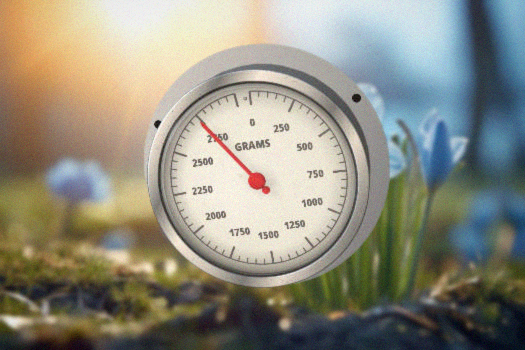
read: **2750** g
